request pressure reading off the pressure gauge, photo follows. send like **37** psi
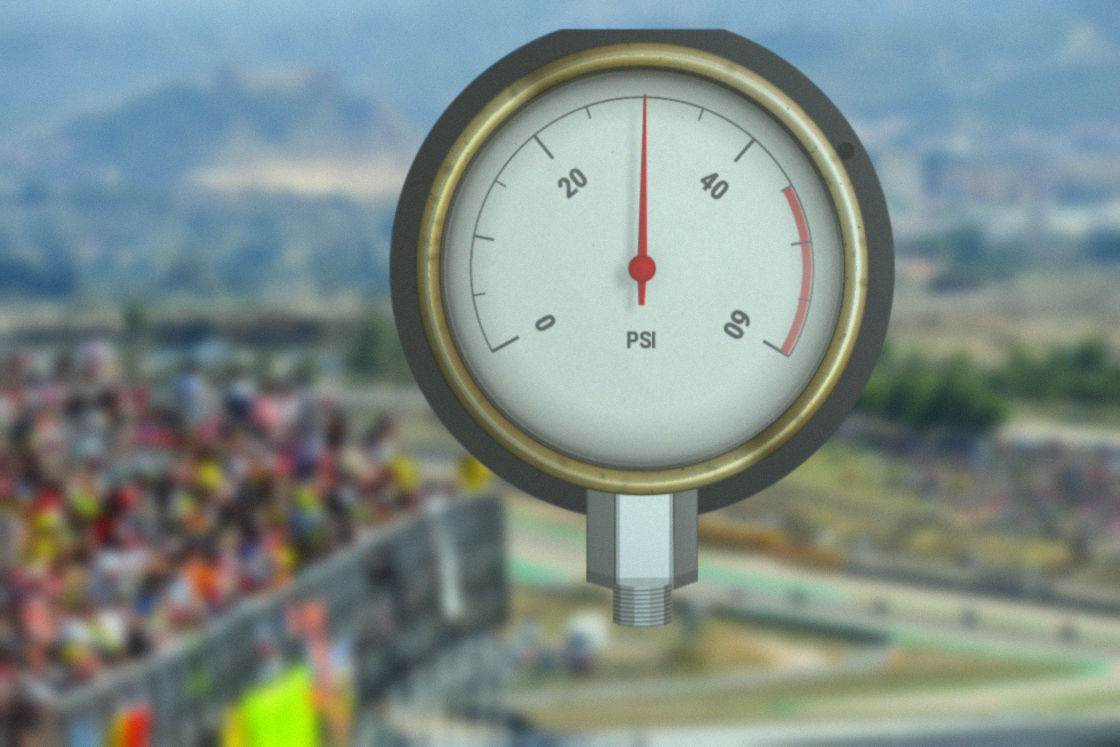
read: **30** psi
